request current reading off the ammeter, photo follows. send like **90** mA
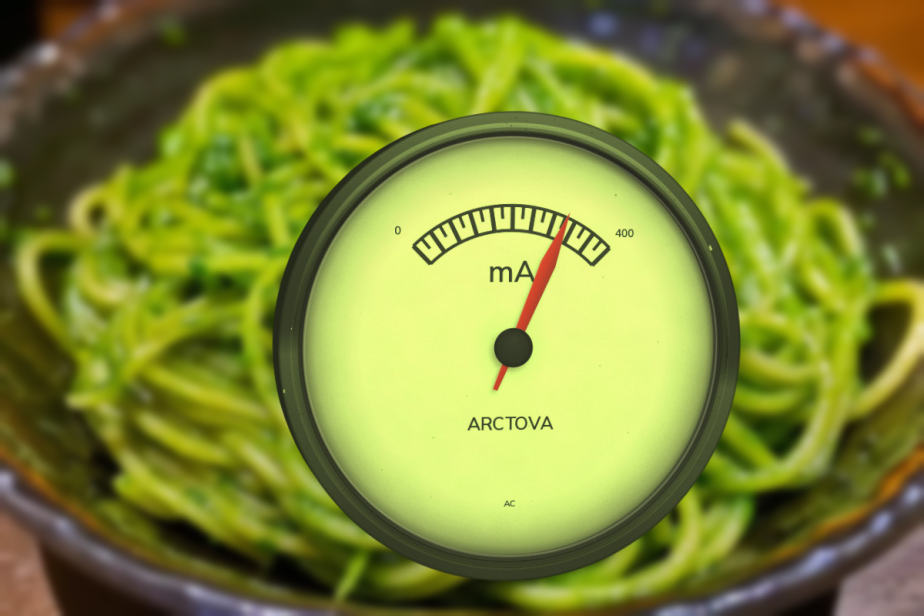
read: **300** mA
